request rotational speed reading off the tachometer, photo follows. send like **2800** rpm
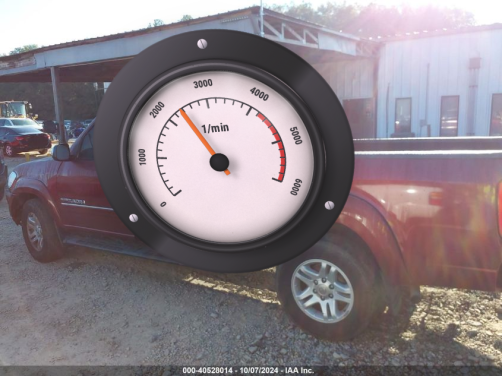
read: **2400** rpm
